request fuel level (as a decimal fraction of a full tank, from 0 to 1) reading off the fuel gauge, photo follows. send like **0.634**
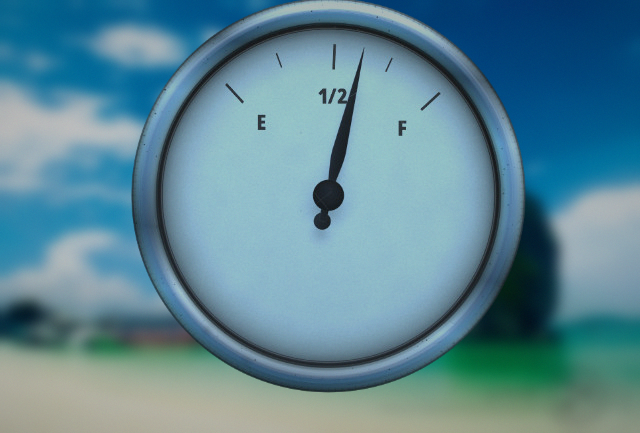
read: **0.625**
